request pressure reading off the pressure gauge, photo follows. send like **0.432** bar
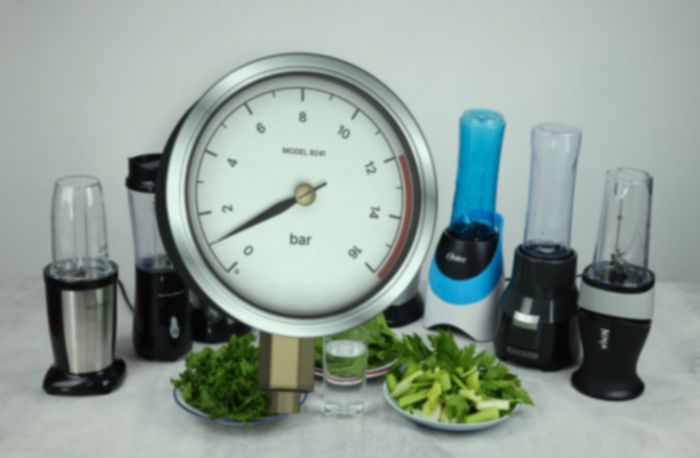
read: **1** bar
